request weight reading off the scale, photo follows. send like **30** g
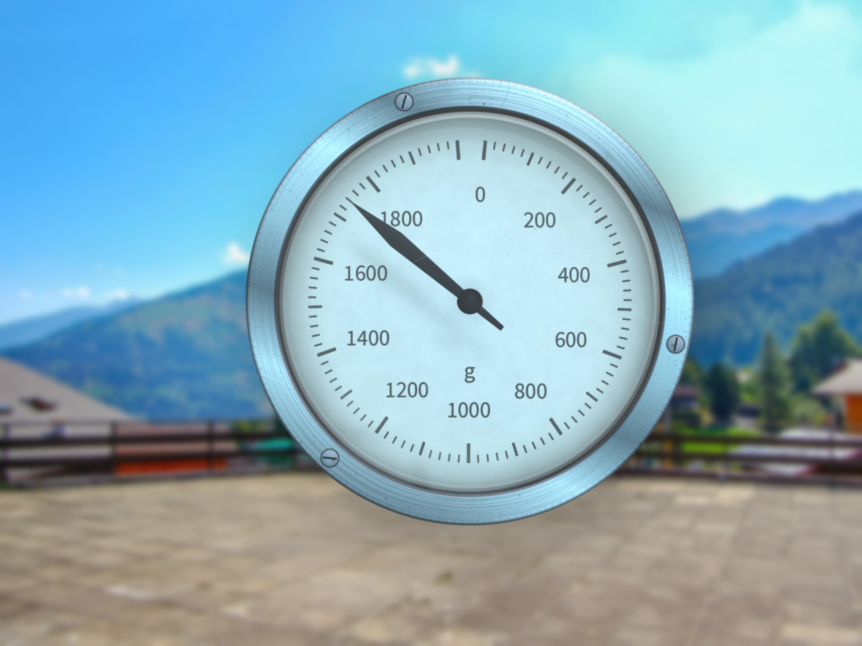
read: **1740** g
